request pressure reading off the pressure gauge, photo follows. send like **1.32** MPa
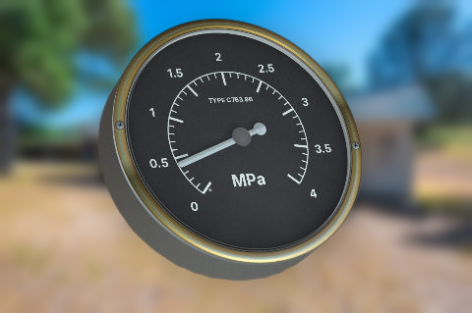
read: **0.4** MPa
